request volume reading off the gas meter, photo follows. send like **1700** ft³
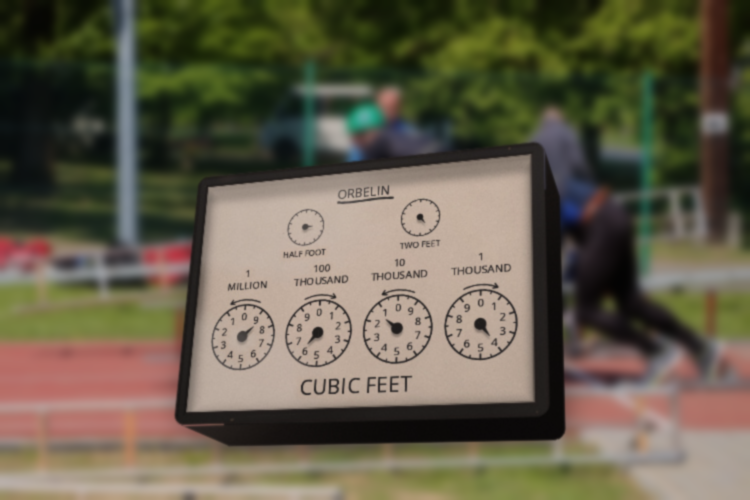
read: **861400** ft³
